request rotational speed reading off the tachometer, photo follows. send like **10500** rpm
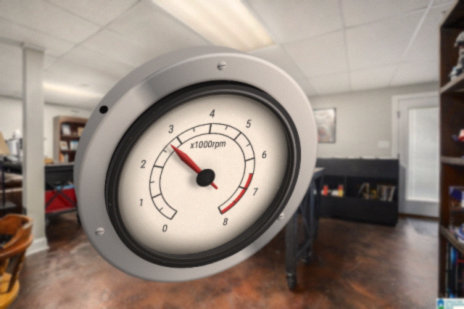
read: **2750** rpm
